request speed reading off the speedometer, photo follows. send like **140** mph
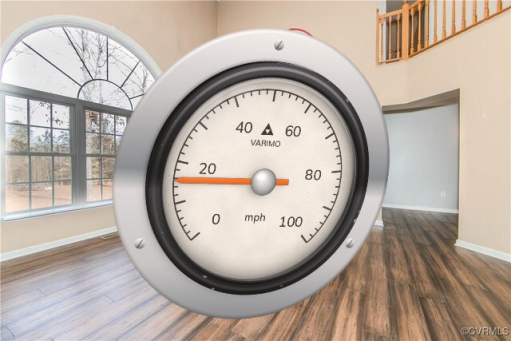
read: **16** mph
